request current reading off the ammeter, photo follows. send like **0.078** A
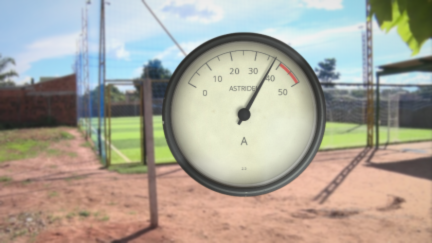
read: **37.5** A
